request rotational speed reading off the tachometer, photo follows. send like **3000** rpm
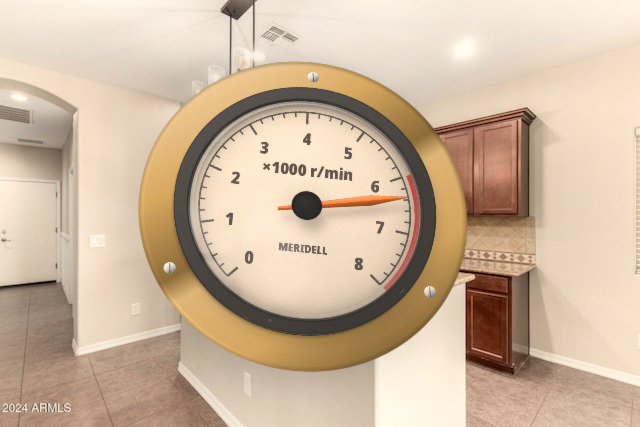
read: **6400** rpm
